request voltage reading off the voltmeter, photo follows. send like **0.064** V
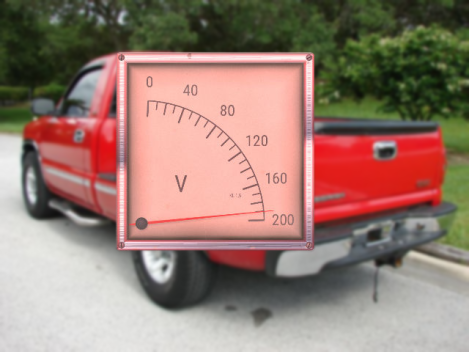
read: **190** V
